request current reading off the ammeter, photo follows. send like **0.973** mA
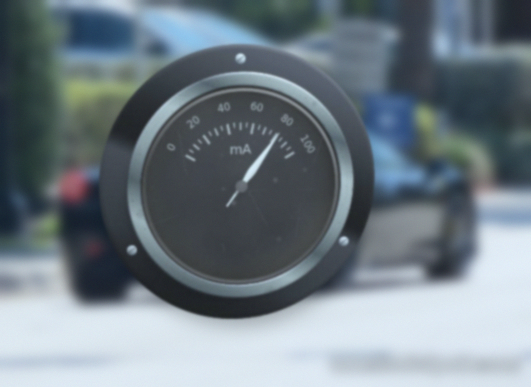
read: **80** mA
